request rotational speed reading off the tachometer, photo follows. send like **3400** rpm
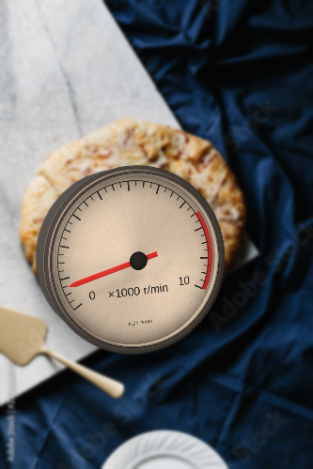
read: **750** rpm
